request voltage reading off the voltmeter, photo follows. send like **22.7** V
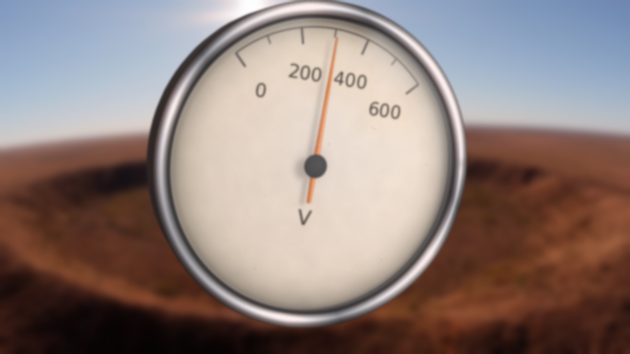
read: **300** V
